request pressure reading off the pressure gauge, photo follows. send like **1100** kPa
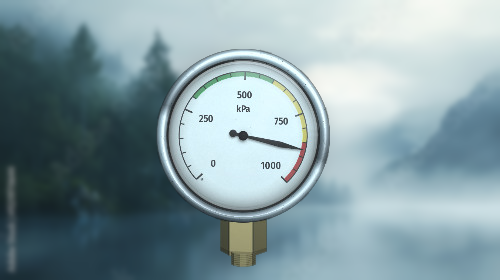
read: **875** kPa
